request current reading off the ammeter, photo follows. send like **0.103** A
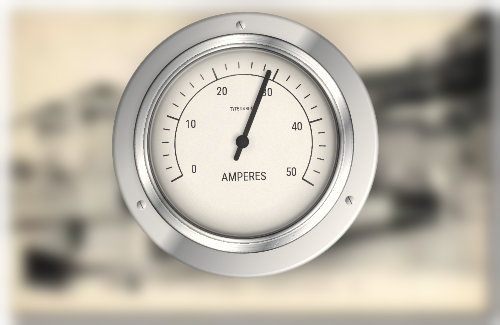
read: **29** A
